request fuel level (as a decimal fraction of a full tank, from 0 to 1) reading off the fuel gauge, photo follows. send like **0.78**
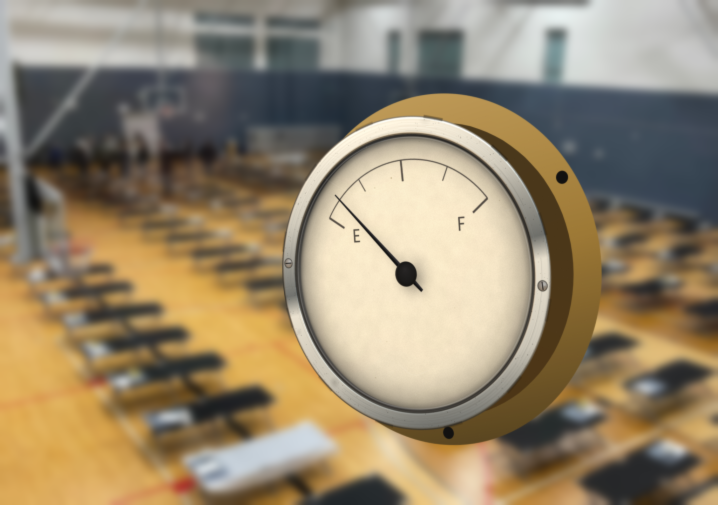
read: **0.125**
